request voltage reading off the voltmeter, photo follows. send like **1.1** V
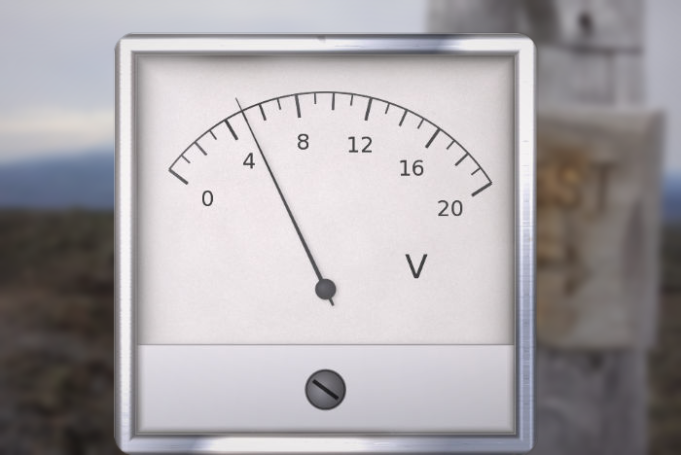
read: **5** V
